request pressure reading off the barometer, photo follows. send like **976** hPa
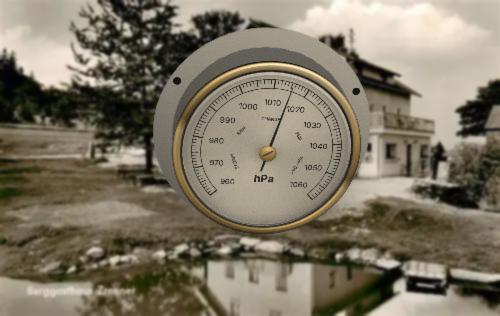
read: **1015** hPa
